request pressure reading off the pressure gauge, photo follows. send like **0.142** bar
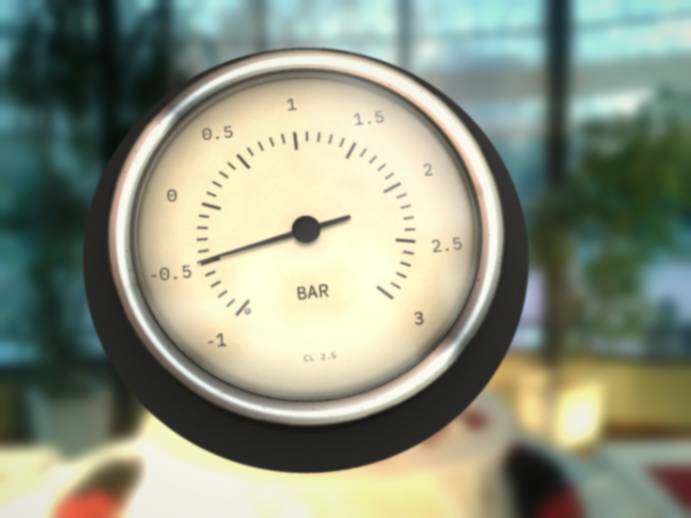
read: **-0.5** bar
